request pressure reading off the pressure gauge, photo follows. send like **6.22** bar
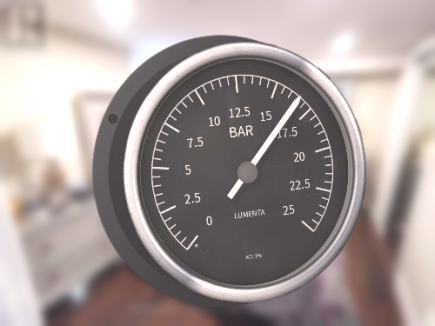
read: **16.5** bar
